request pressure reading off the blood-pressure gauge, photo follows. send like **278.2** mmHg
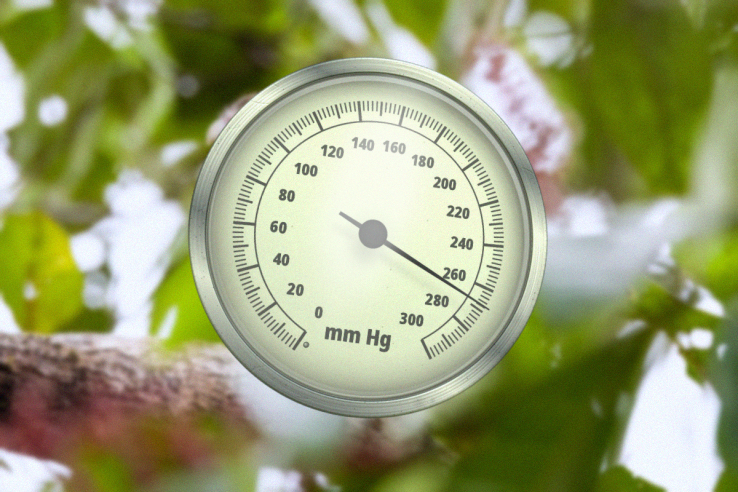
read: **268** mmHg
